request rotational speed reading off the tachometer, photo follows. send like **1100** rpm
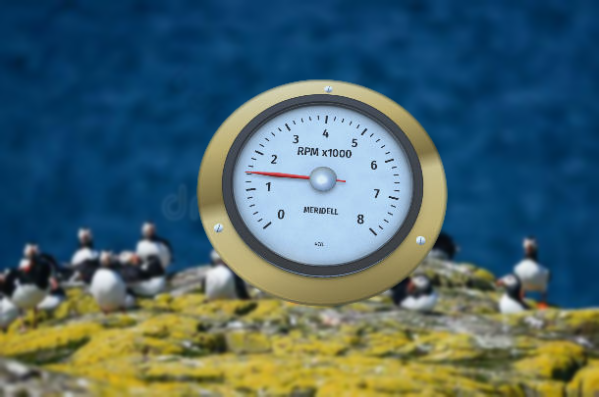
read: **1400** rpm
